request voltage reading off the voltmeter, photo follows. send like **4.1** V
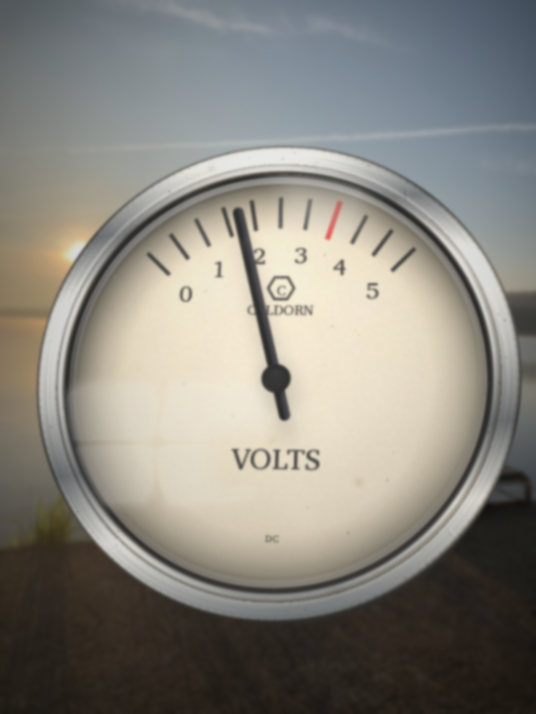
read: **1.75** V
